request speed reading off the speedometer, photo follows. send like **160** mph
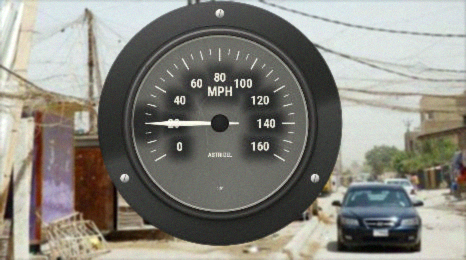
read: **20** mph
